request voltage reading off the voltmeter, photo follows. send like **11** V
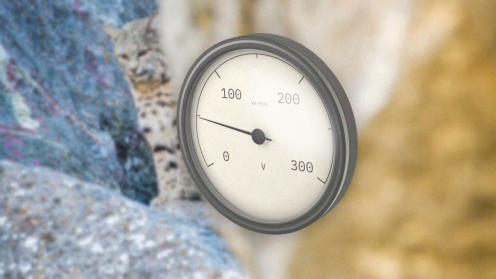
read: **50** V
